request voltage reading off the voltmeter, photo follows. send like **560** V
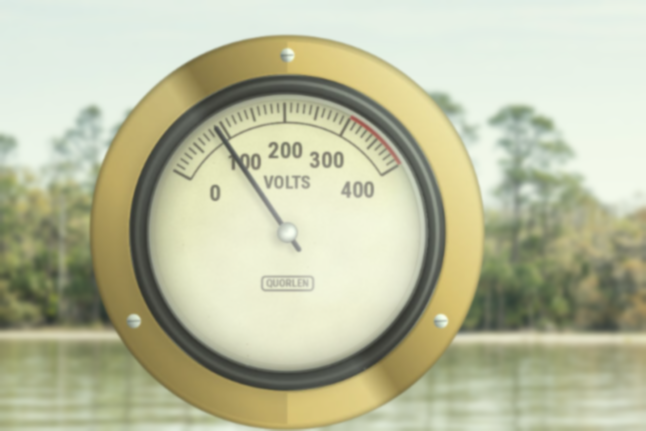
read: **90** V
